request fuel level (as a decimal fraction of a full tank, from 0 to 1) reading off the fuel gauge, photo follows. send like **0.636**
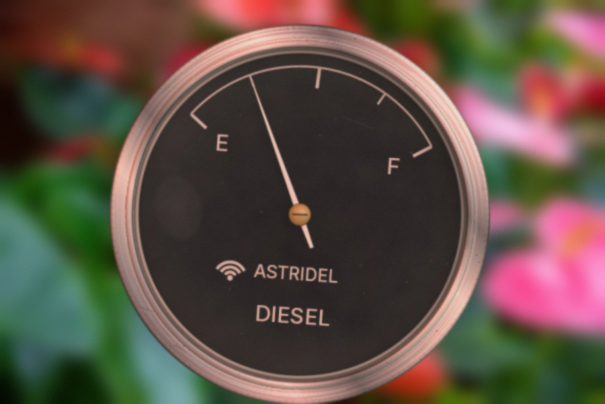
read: **0.25**
